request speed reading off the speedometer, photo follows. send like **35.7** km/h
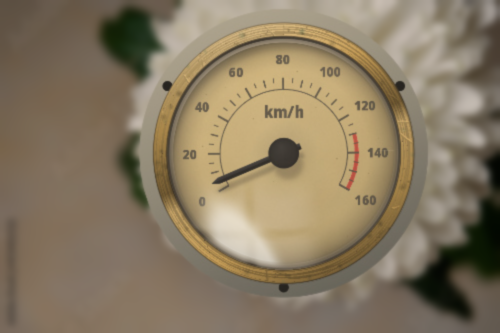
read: **5** km/h
